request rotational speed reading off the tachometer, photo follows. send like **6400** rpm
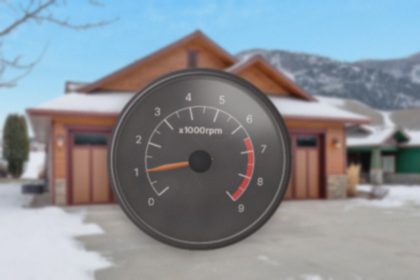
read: **1000** rpm
